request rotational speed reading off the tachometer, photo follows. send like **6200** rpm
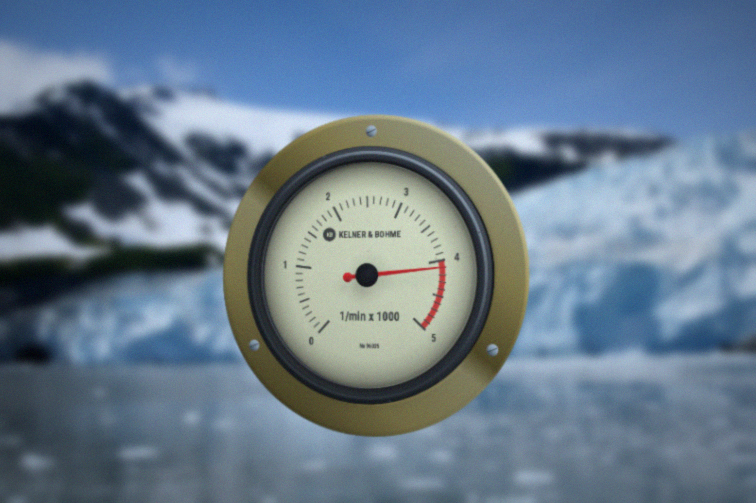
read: **4100** rpm
